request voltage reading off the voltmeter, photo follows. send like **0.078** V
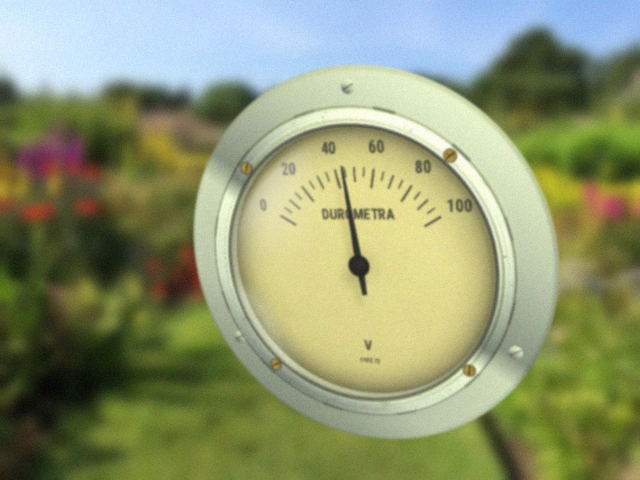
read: **45** V
